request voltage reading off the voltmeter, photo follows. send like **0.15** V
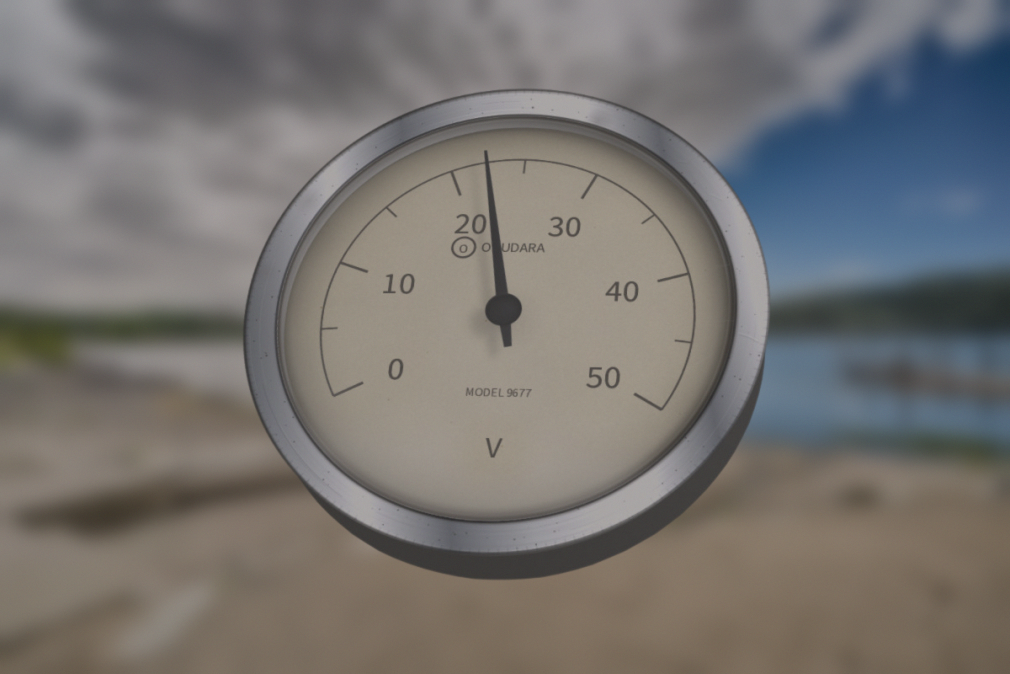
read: **22.5** V
